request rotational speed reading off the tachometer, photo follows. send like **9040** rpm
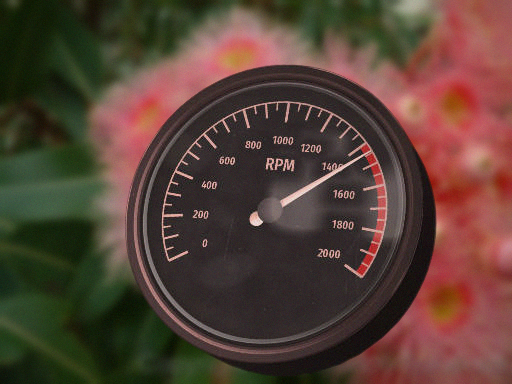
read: **1450** rpm
